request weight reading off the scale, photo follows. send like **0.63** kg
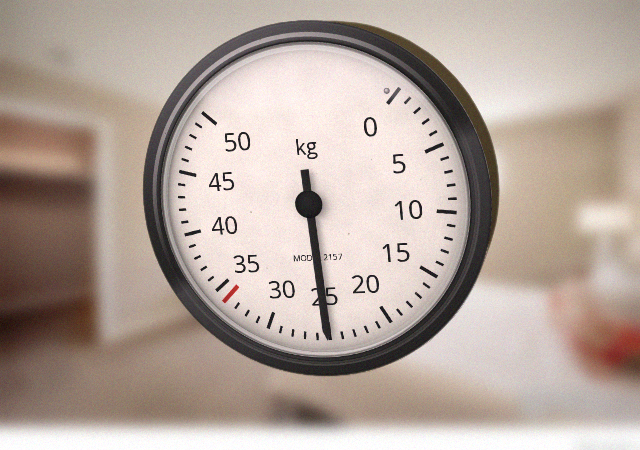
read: **25** kg
